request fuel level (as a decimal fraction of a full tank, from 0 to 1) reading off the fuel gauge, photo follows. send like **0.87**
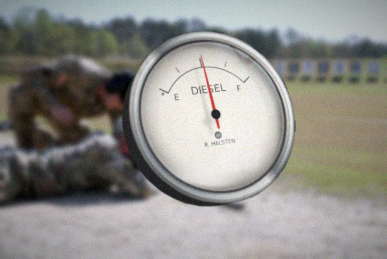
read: **0.5**
